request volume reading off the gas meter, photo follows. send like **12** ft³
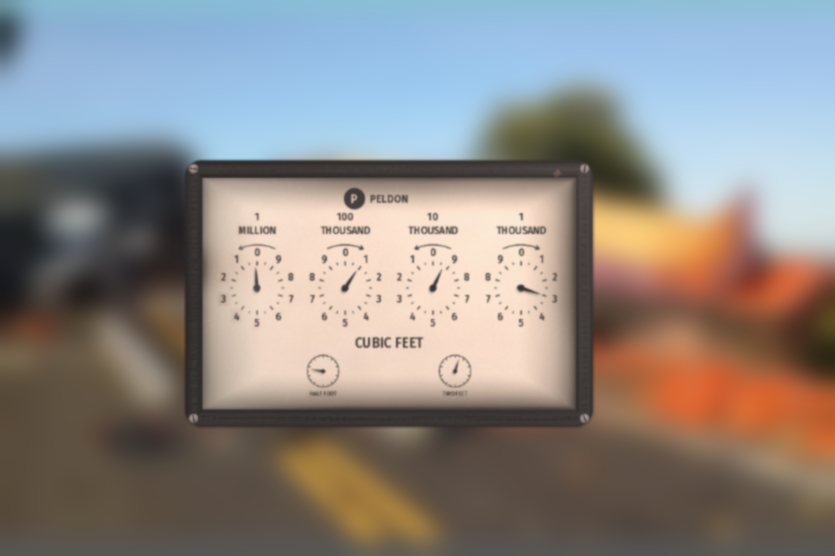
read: **9300** ft³
